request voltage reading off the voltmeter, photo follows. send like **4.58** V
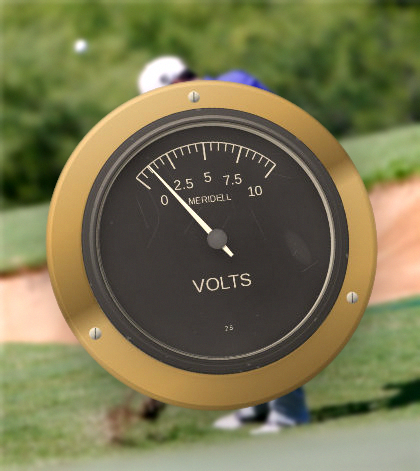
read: **1** V
